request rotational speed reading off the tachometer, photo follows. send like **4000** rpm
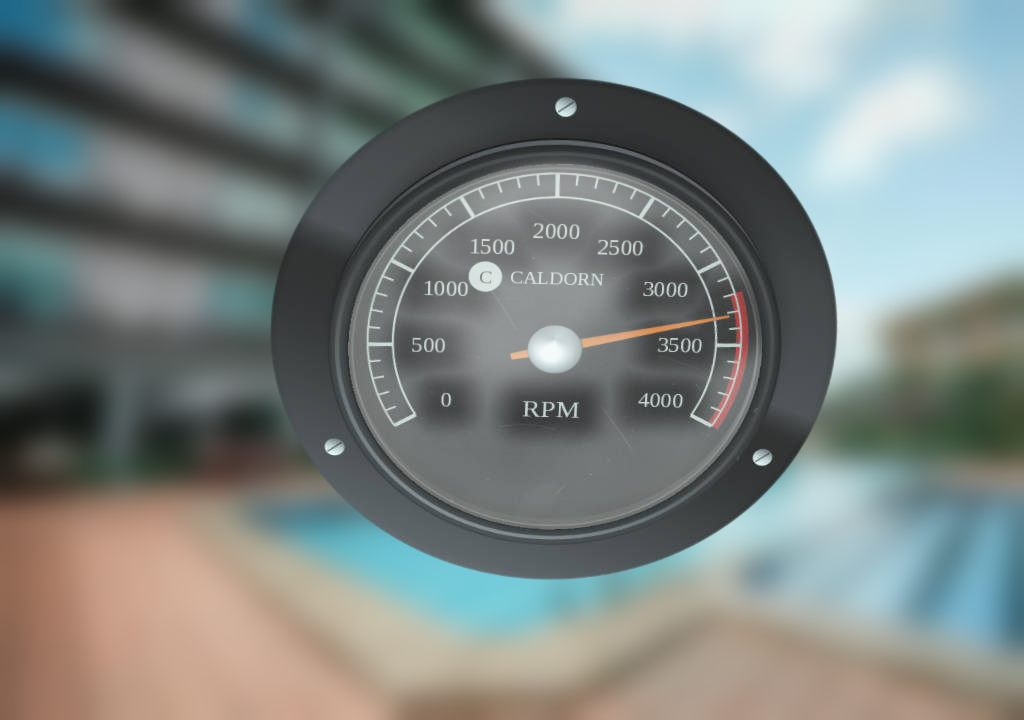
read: **3300** rpm
